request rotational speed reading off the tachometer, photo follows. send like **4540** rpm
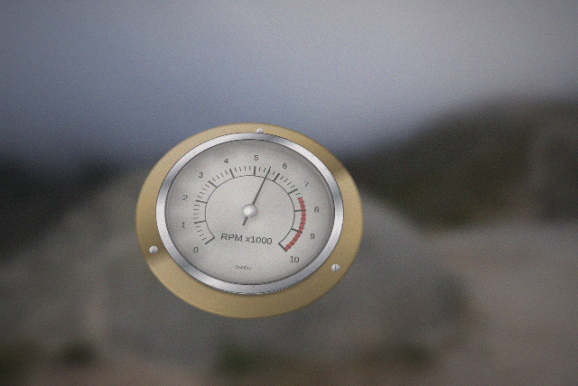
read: **5600** rpm
